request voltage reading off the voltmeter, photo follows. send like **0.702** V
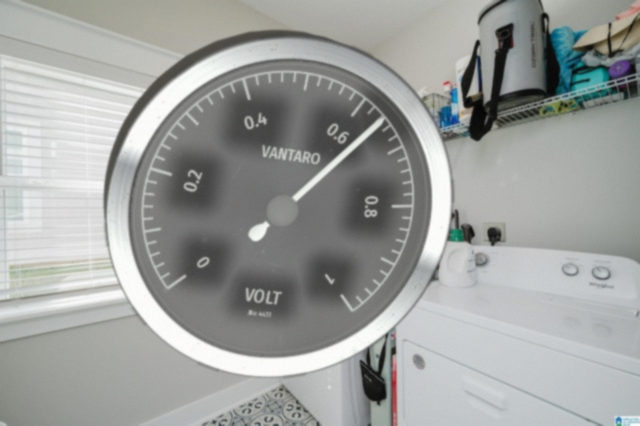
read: **0.64** V
